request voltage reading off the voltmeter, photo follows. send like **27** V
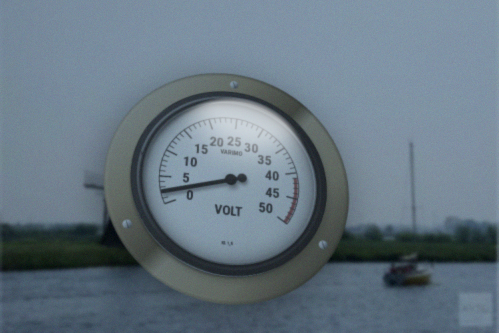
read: **2** V
